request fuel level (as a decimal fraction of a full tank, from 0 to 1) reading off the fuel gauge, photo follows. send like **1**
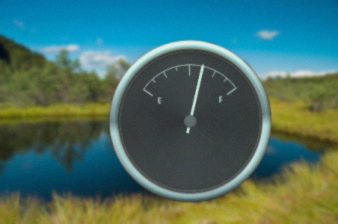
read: **0.625**
